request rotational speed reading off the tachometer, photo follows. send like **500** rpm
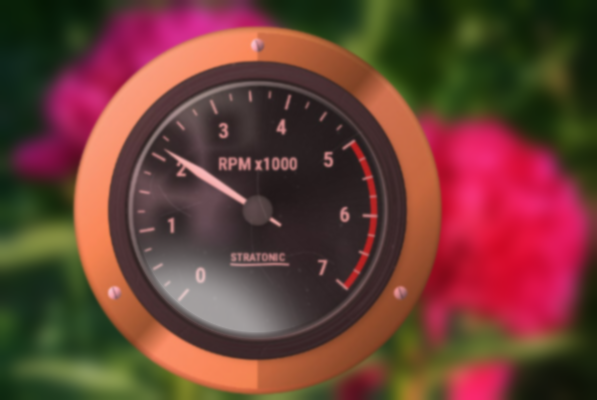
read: **2125** rpm
